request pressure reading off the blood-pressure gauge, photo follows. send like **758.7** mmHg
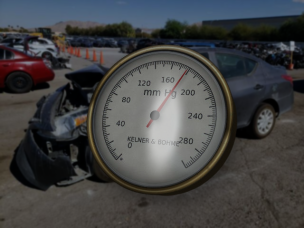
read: **180** mmHg
